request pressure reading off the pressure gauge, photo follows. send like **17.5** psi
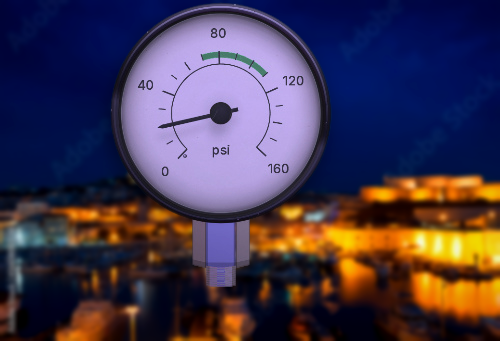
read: **20** psi
